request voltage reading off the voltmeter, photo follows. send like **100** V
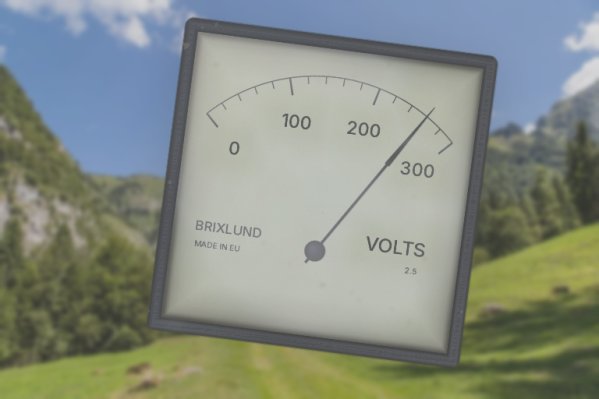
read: **260** V
